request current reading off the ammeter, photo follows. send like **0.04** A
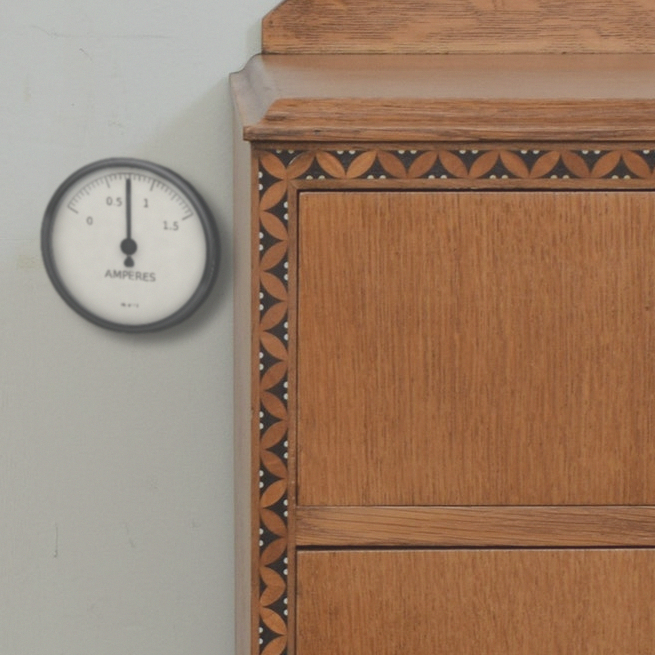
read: **0.75** A
